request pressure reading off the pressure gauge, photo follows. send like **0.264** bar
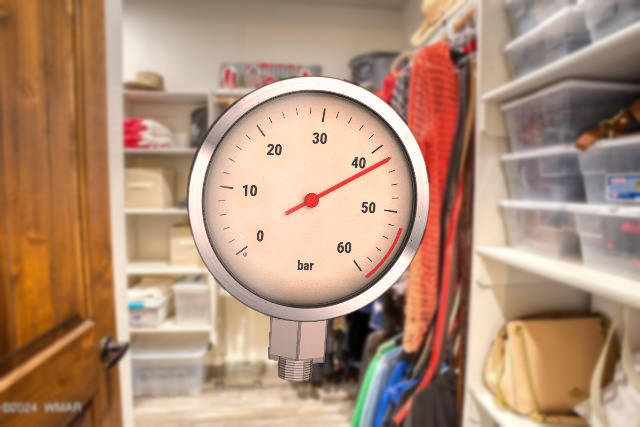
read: **42** bar
